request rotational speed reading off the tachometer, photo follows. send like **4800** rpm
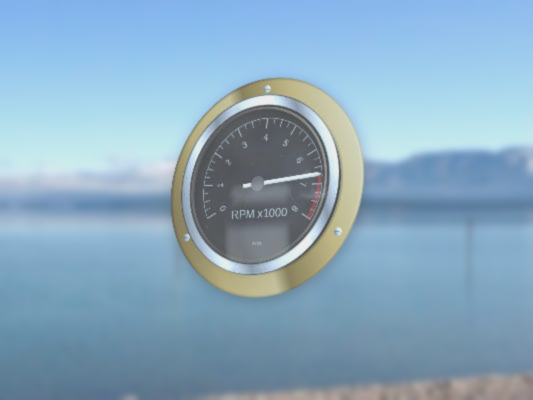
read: **6750** rpm
